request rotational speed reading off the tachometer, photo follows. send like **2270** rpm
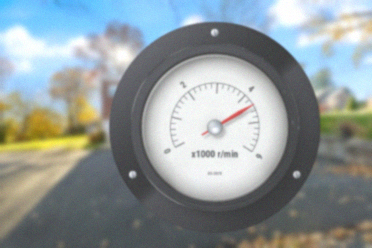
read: **4400** rpm
